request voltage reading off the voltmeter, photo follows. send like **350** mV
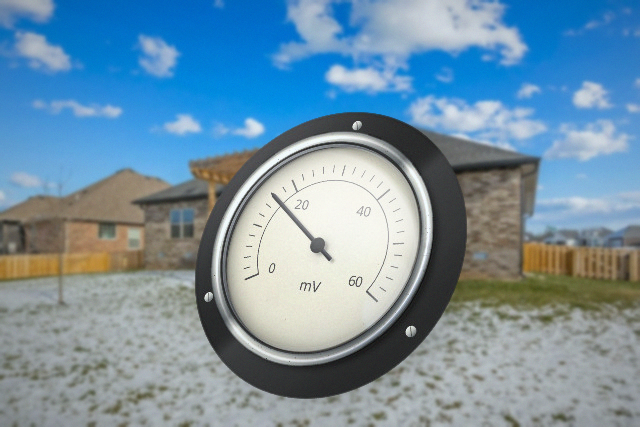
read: **16** mV
